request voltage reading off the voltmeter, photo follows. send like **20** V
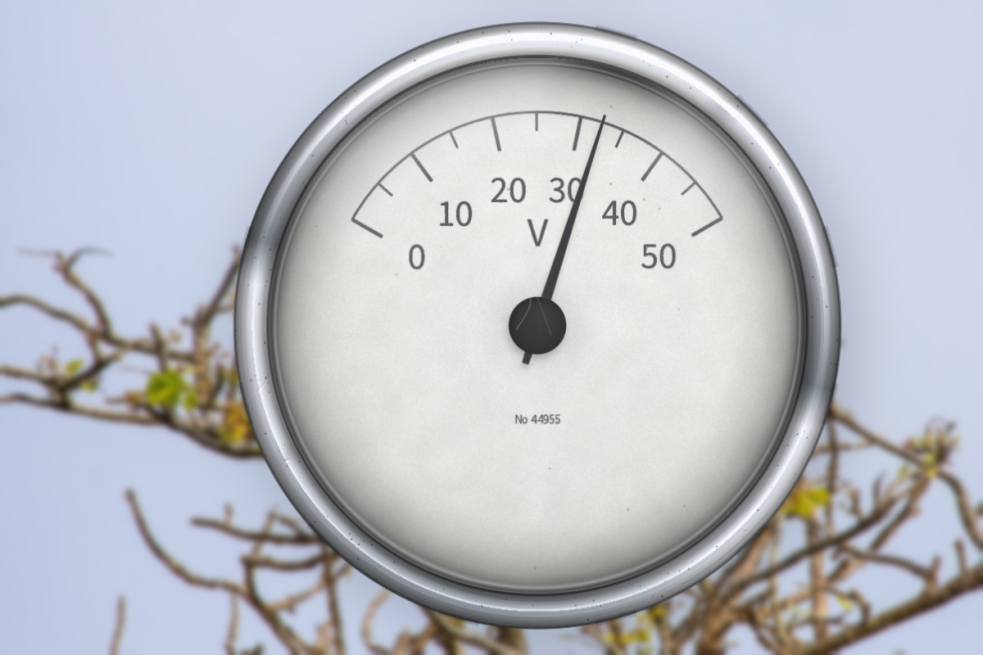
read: **32.5** V
